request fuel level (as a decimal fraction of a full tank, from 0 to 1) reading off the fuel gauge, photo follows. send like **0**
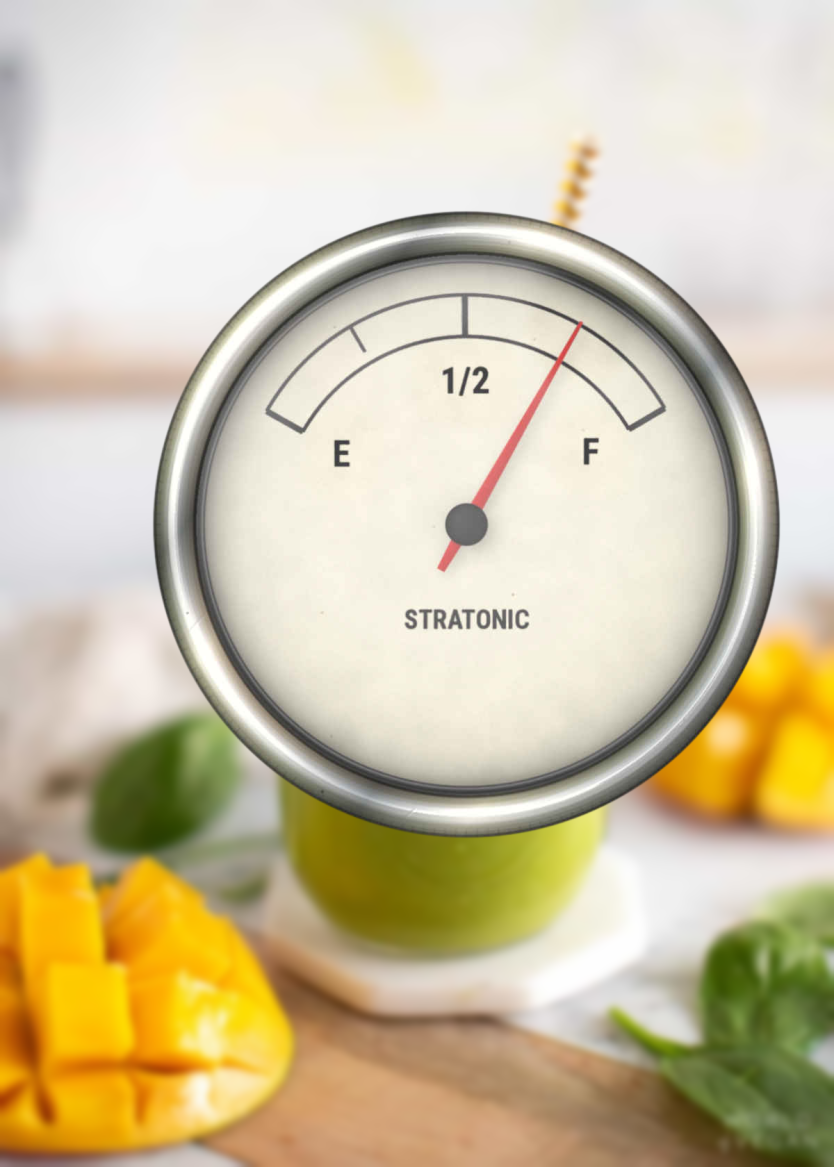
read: **0.75**
